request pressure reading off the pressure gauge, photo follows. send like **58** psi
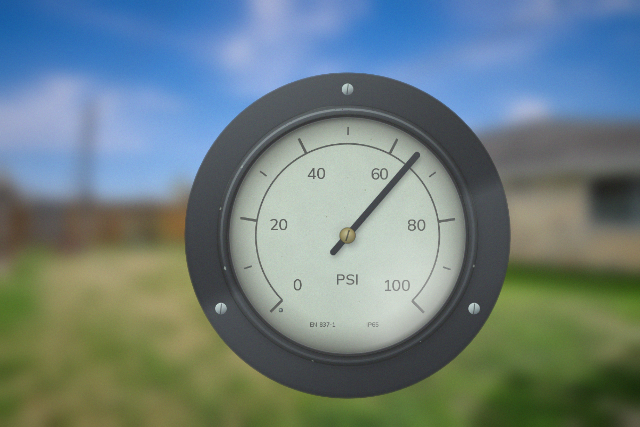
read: **65** psi
